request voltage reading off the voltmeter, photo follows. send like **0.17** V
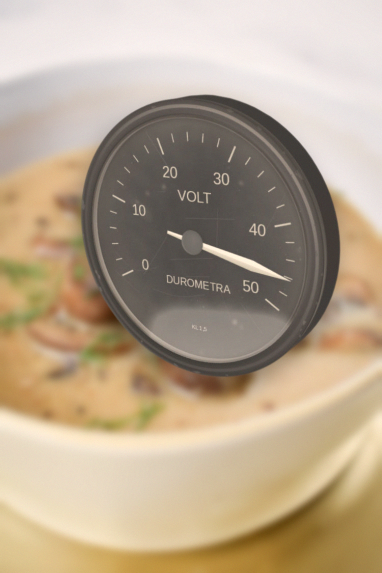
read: **46** V
